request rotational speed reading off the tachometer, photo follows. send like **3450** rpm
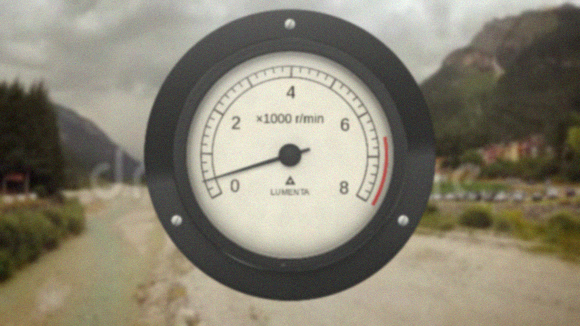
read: **400** rpm
